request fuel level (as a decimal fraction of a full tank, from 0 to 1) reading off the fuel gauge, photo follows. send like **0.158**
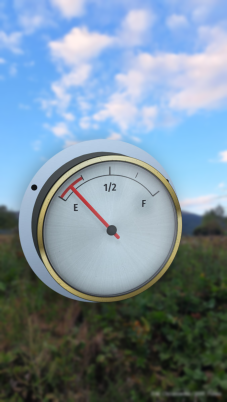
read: **0.125**
